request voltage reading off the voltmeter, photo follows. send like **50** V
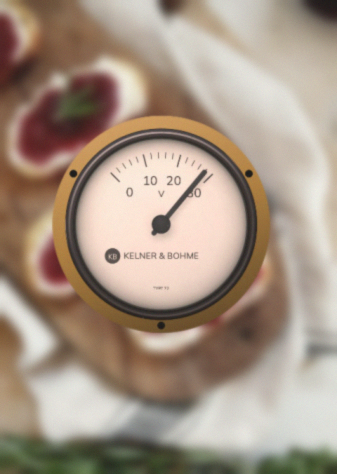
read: **28** V
